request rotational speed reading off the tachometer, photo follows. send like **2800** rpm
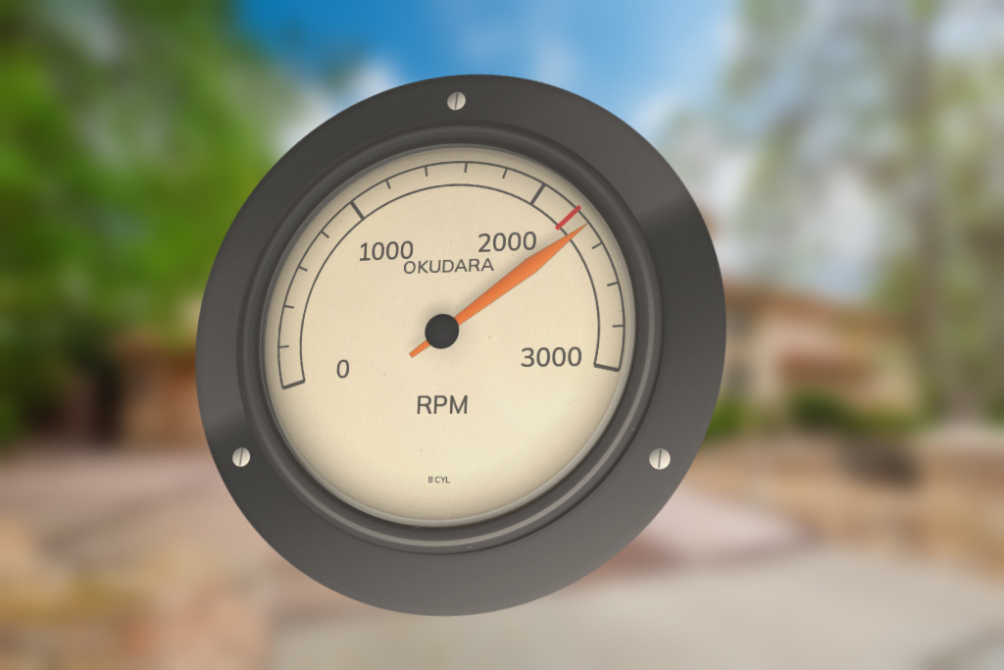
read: **2300** rpm
